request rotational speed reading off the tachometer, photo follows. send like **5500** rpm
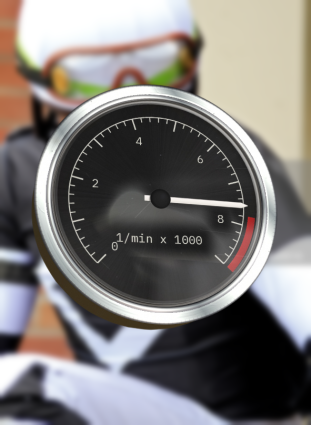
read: **7600** rpm
